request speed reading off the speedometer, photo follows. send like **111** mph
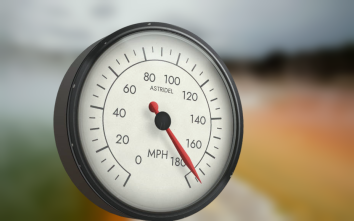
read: **175** mph
